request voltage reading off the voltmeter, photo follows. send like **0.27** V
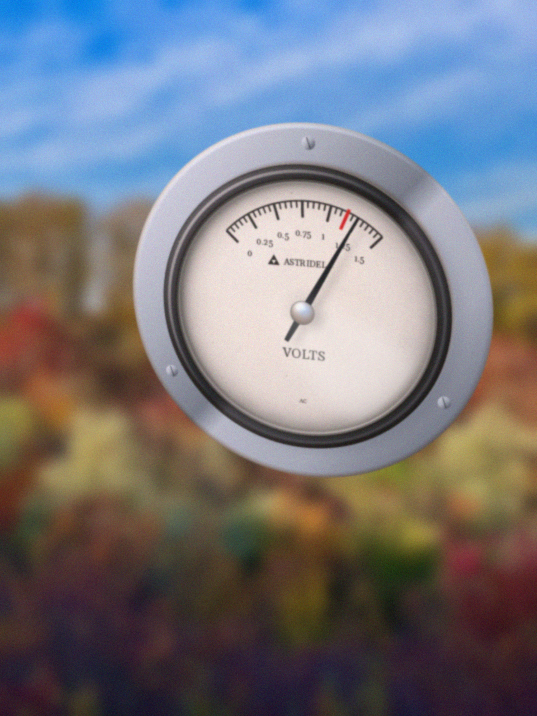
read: **1.25** V
